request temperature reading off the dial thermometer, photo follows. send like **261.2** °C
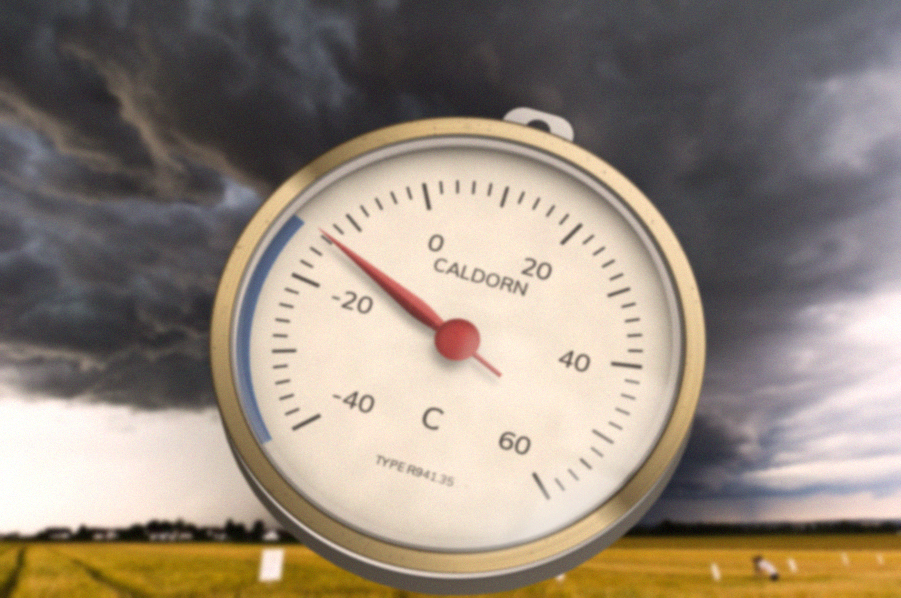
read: **-14** °C
